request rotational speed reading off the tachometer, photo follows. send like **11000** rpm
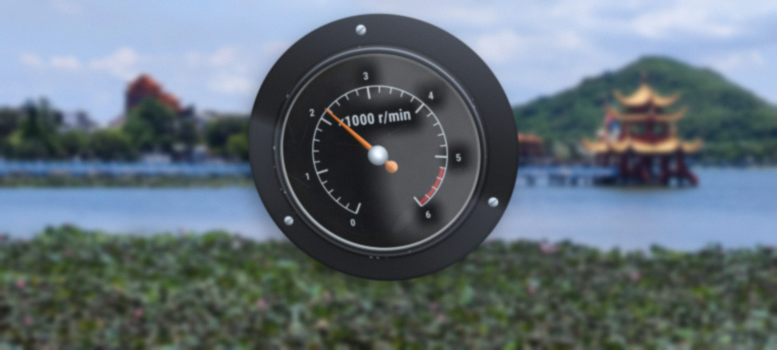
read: **2200** rpm
